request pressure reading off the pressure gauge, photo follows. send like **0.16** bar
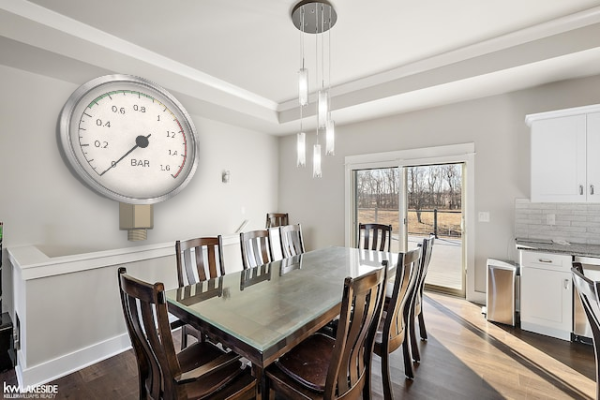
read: **0** bar
